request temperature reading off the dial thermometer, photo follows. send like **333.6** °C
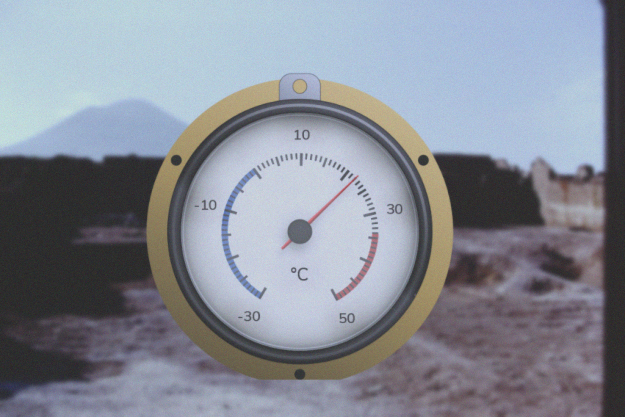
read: **22** °C
